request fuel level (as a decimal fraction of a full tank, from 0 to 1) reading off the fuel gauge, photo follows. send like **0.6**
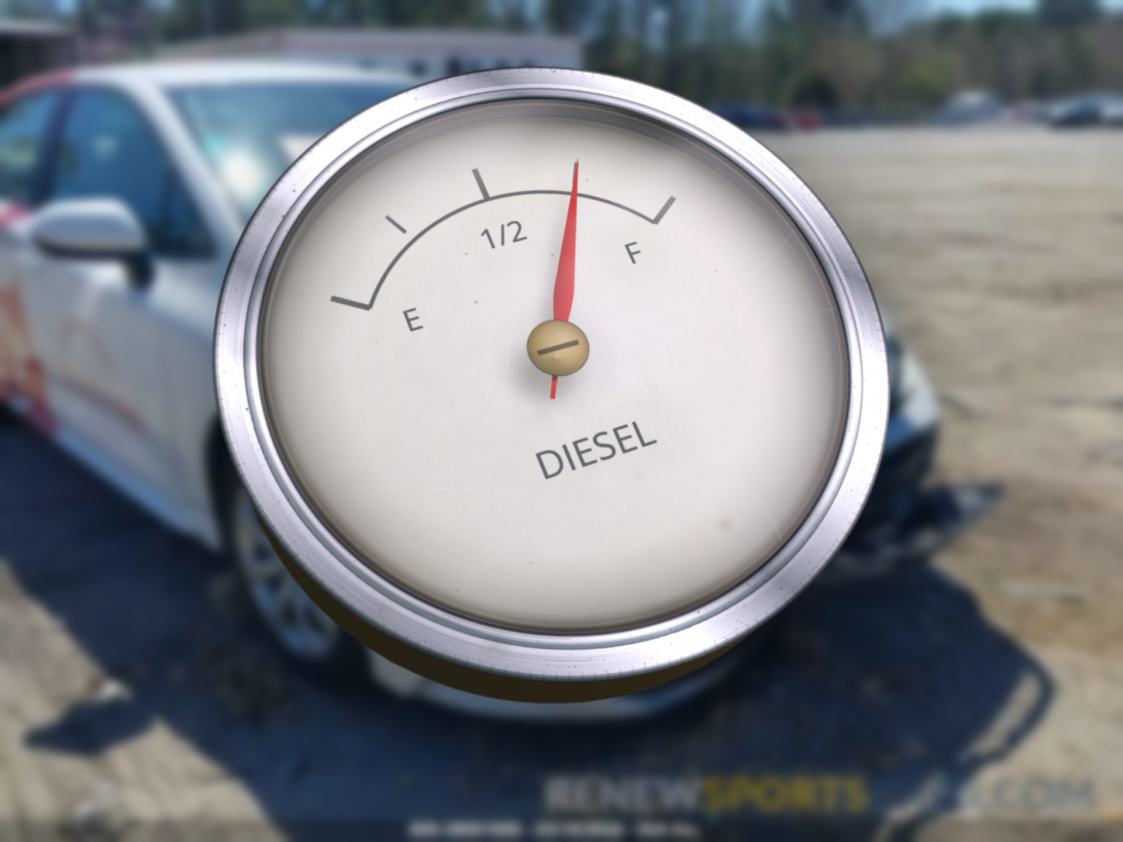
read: **0.75**
